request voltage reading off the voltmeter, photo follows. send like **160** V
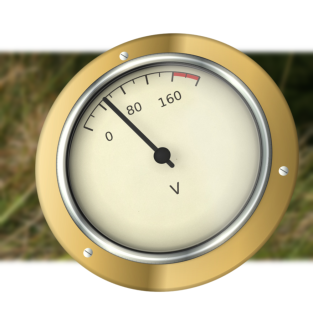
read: **50** V
